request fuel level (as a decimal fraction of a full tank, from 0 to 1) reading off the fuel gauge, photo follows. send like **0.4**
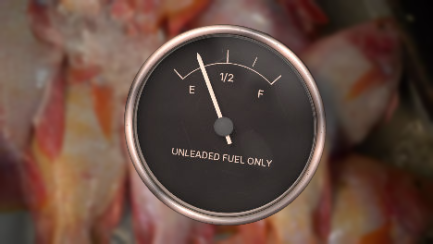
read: **0.25**
